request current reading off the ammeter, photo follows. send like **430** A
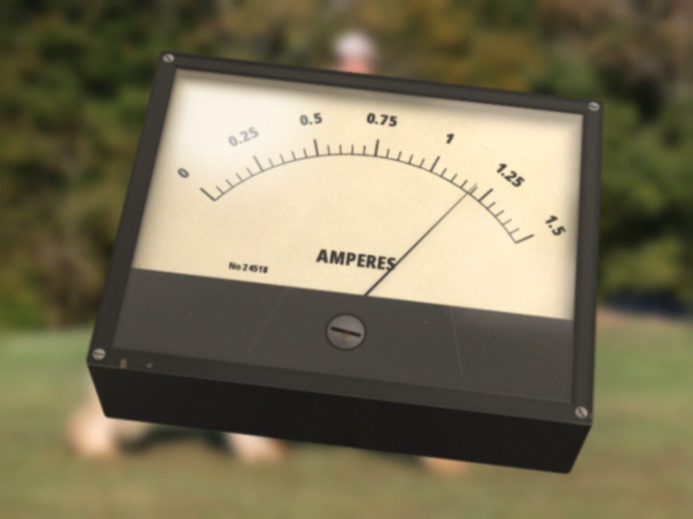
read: **1.2** A
